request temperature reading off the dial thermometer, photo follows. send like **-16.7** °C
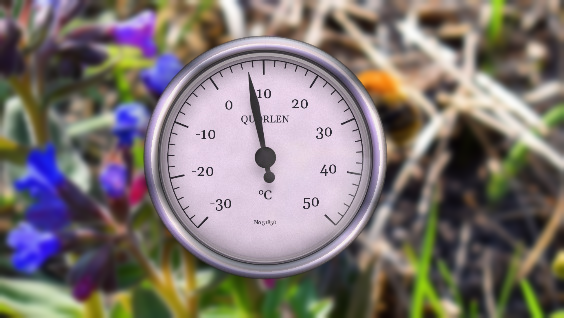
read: **7** °C
